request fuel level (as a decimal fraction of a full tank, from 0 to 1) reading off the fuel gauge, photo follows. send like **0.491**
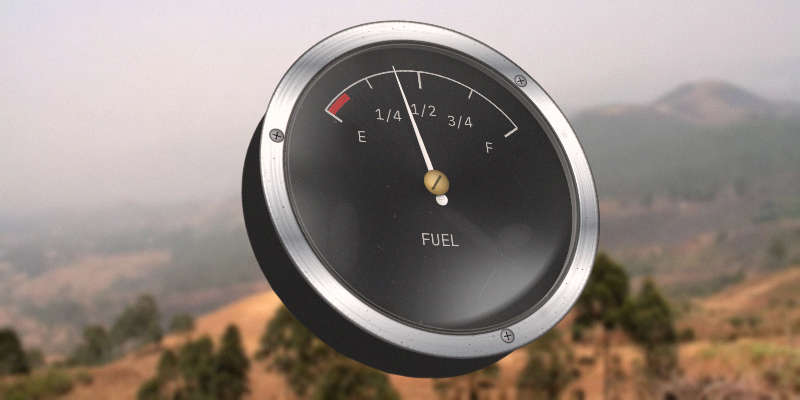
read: **0.375**
